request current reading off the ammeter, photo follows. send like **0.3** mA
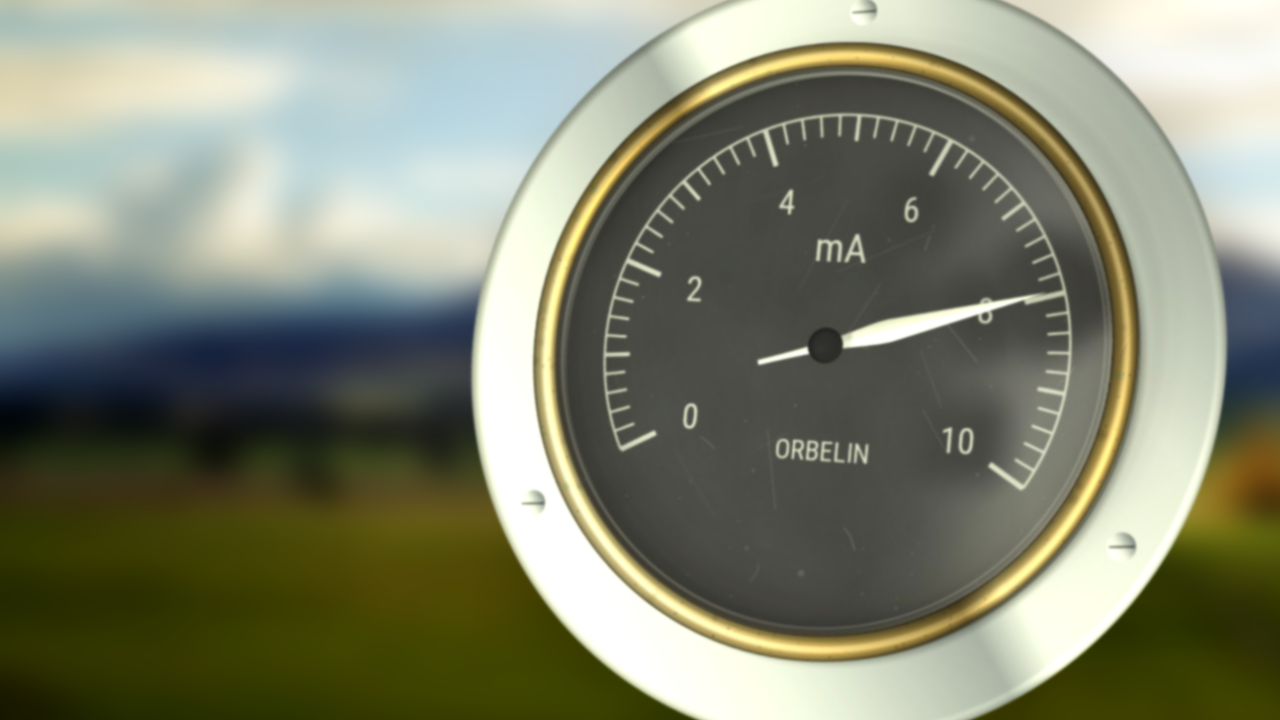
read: **8** mA
